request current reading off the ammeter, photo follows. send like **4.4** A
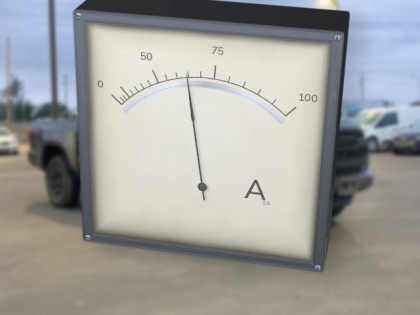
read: **65** A
